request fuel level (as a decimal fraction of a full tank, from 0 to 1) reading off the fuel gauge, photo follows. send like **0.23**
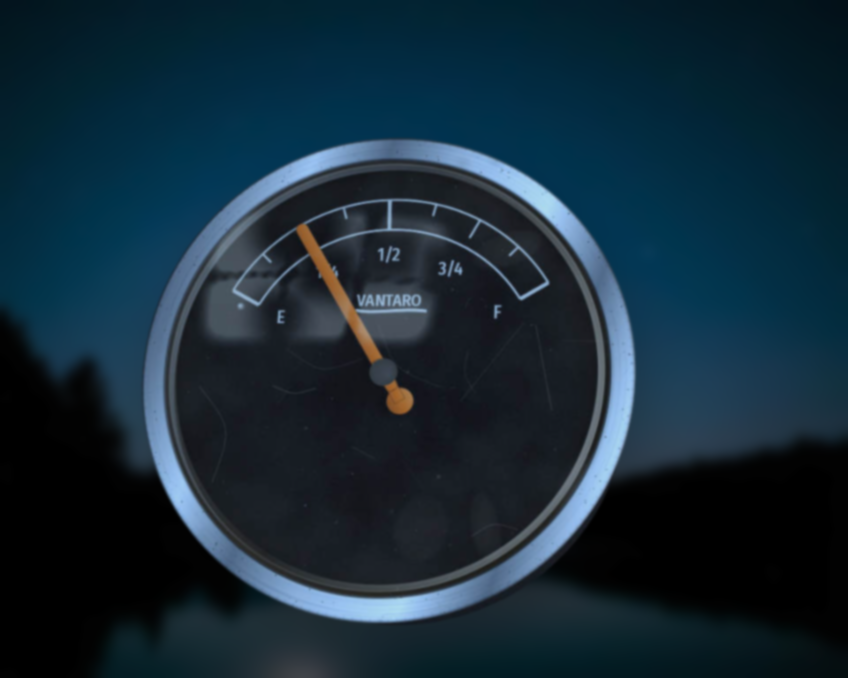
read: **0.25**
